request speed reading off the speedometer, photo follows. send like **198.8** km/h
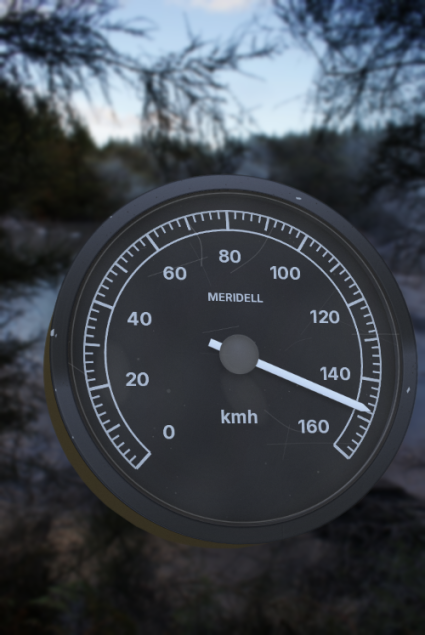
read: **148** km/h
